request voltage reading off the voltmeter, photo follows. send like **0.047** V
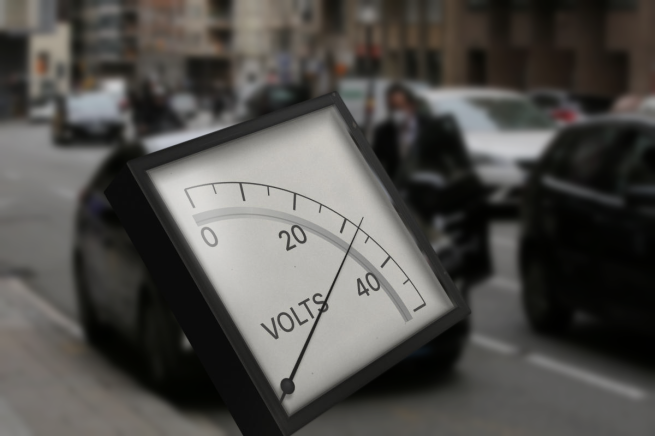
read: **32.5** V
